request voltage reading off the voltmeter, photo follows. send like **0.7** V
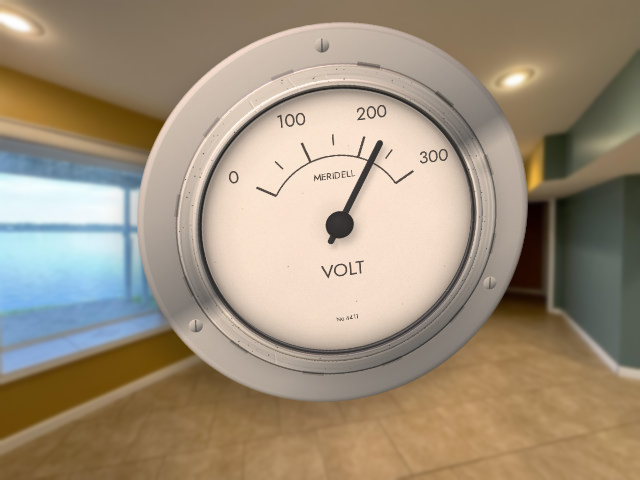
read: **225** V
